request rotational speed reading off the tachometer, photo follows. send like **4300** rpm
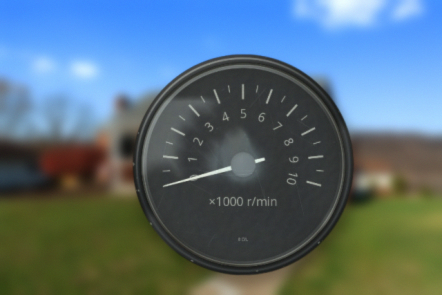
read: **0** rpm
